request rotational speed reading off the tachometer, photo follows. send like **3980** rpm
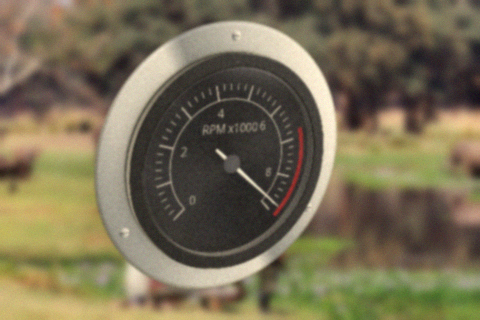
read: **8800** rpm
